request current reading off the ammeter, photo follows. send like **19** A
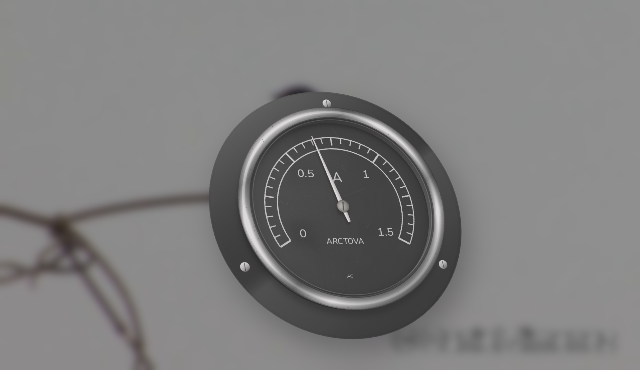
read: **0.65** A
